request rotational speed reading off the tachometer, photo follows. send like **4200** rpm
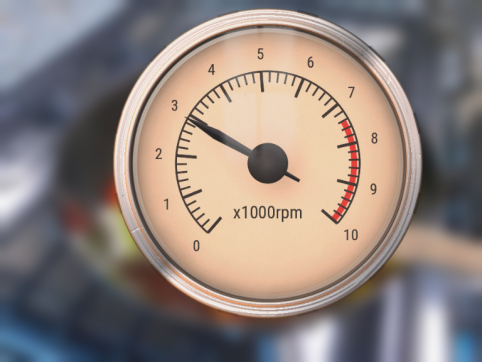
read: **2900** rpm
